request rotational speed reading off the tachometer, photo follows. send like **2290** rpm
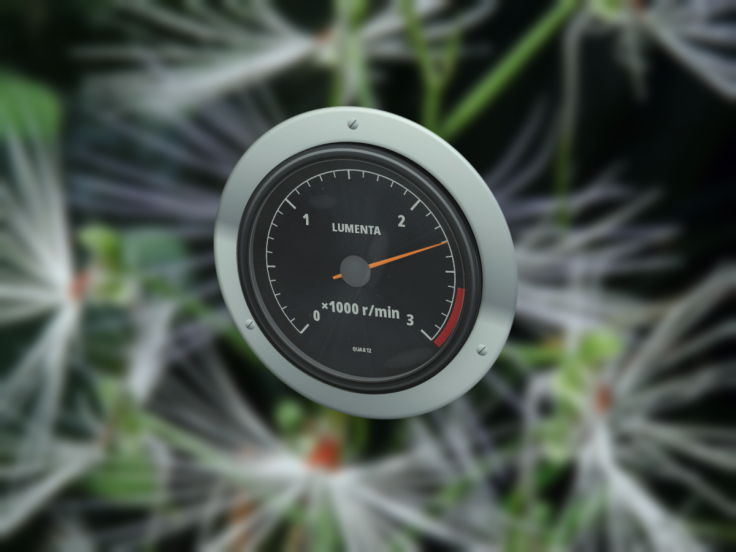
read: **2300** rpm
